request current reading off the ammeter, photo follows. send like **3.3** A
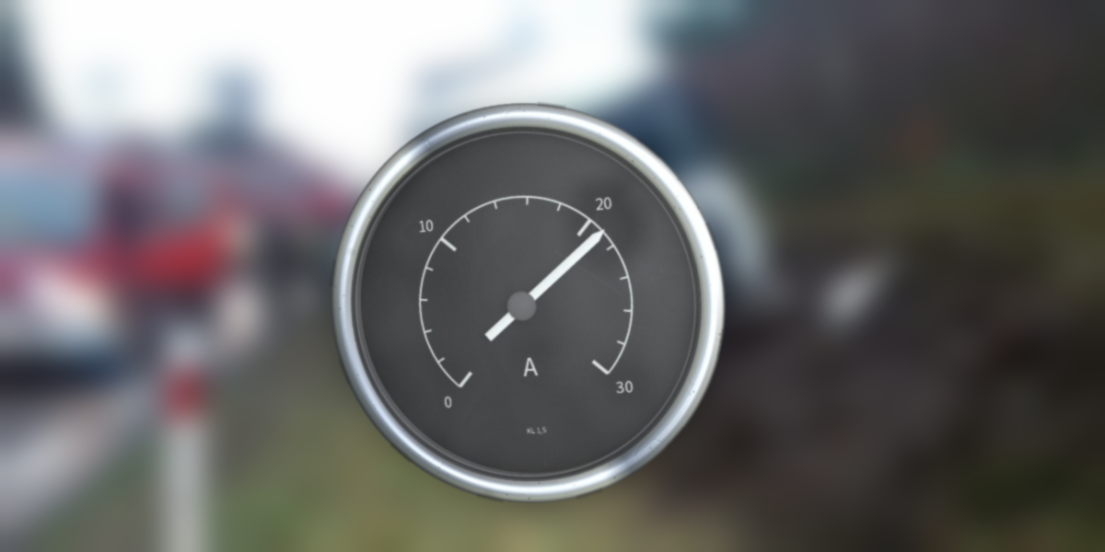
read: **21** A
